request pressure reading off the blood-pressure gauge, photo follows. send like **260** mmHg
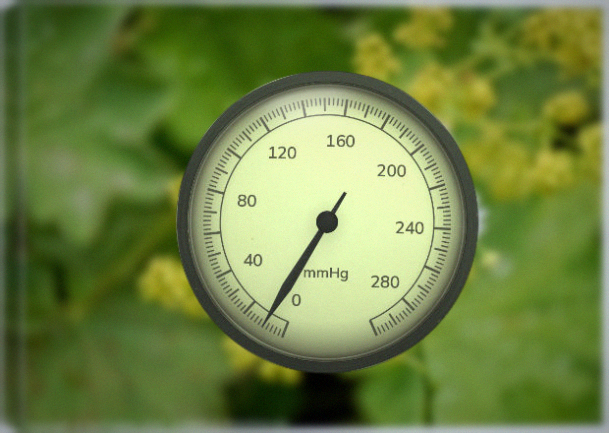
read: **10** mmHg
